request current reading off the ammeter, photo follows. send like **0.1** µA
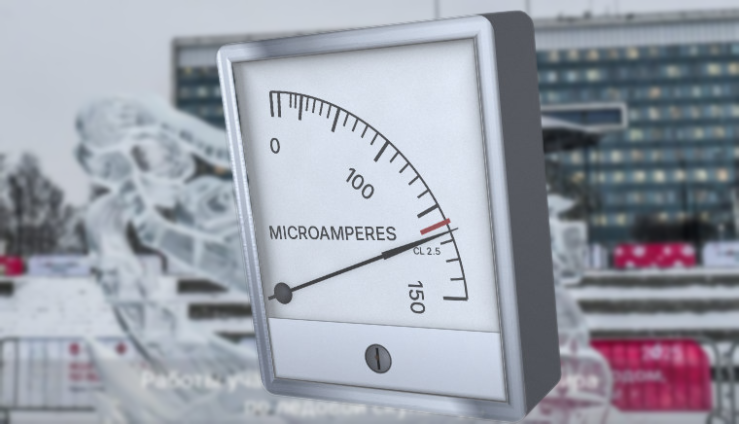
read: **132.5** µA
